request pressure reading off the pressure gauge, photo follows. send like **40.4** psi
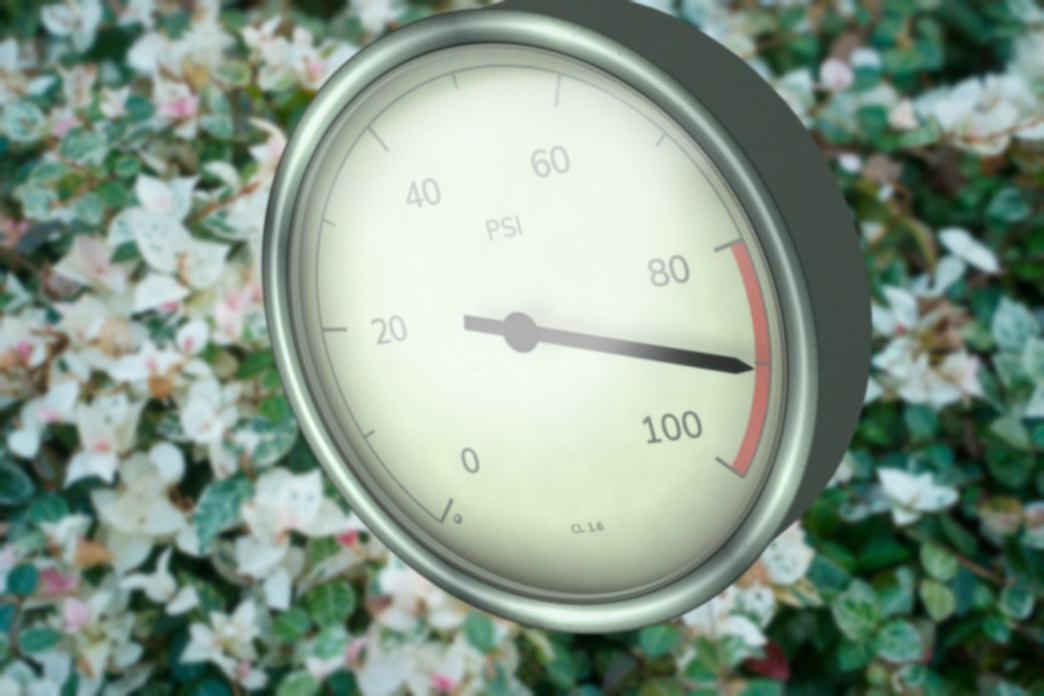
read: **90** psi
